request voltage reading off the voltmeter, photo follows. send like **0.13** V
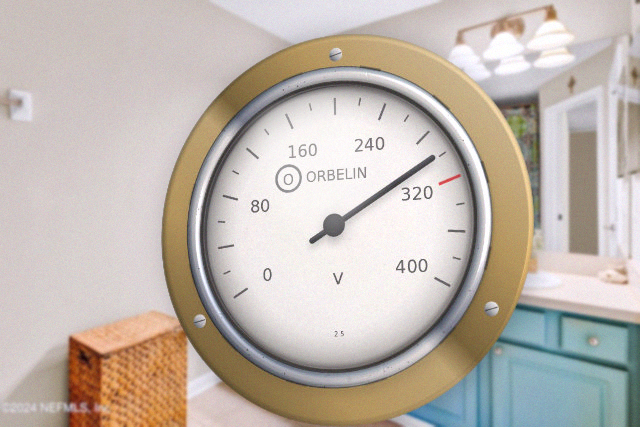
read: **300** V
